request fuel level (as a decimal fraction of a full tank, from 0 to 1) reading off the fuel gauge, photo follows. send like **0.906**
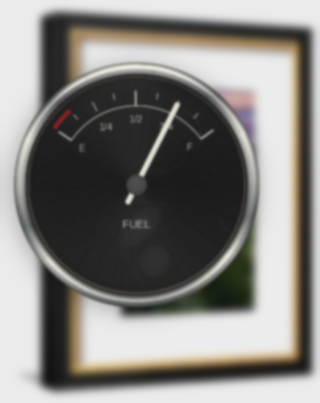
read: **0.75**
